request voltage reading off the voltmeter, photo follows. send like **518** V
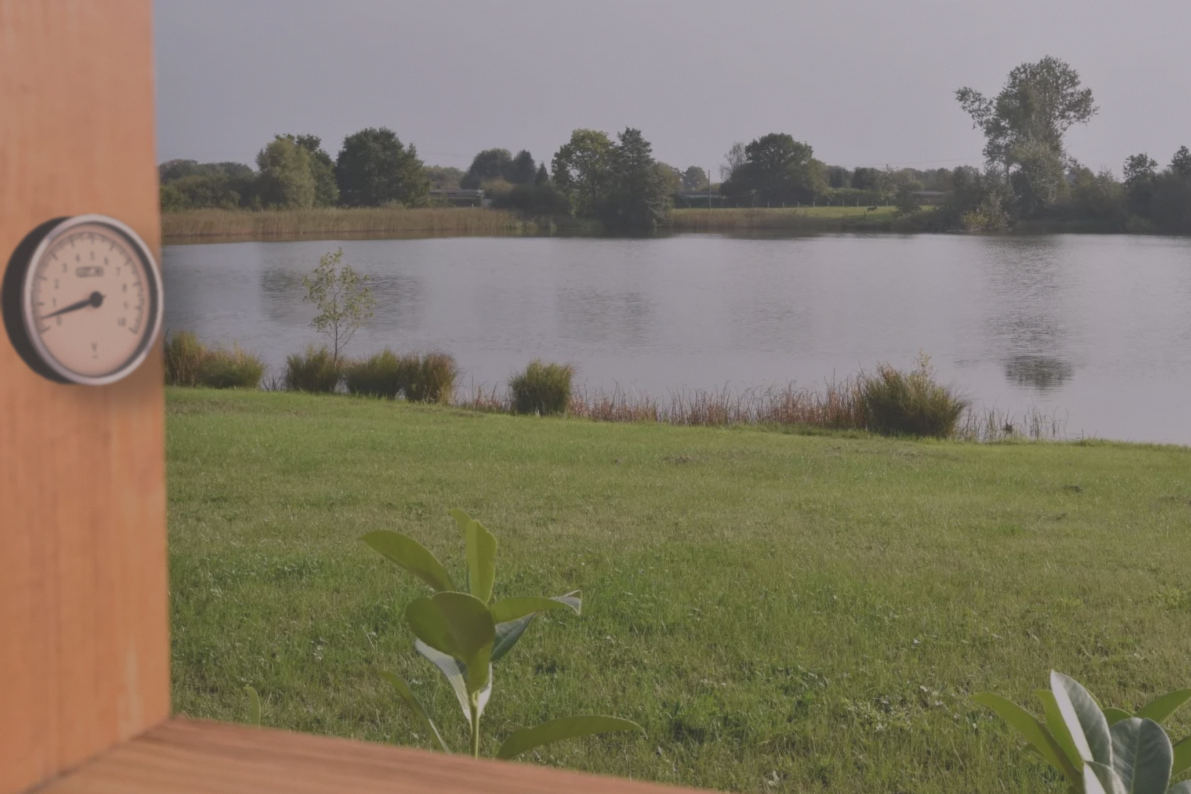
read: **0.5** V
